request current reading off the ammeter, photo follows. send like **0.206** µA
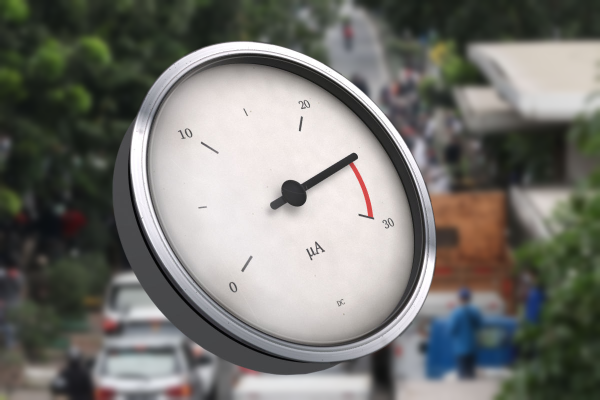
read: **25** µA
